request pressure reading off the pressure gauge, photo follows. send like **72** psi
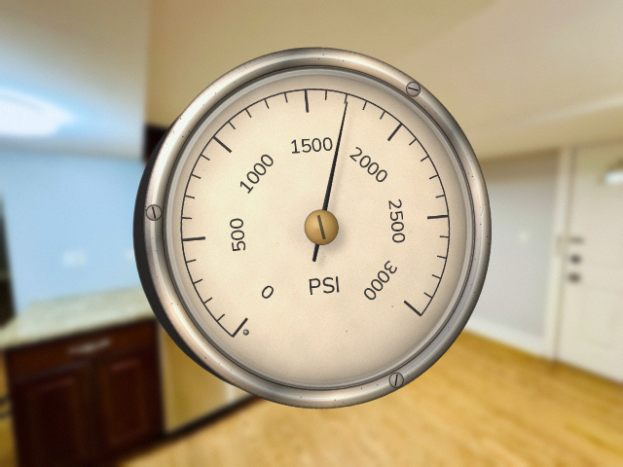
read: **1700** psi
